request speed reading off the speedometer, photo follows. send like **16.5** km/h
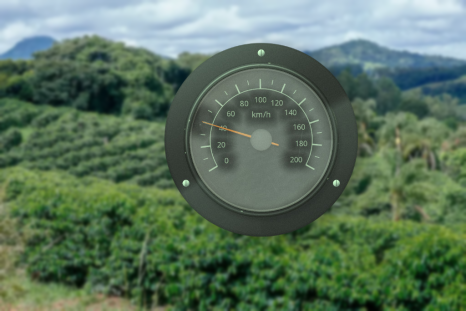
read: **40** km/h
